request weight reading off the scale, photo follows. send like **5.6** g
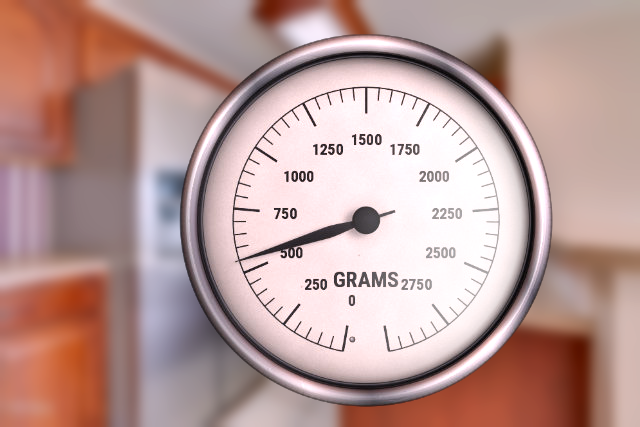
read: **550** g
